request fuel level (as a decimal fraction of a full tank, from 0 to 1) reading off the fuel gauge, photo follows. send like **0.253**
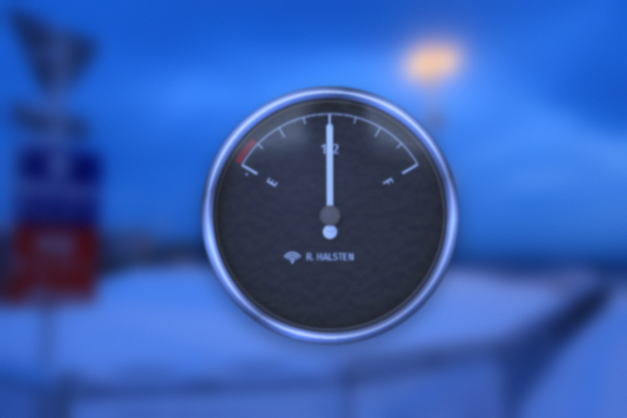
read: **0.5**
